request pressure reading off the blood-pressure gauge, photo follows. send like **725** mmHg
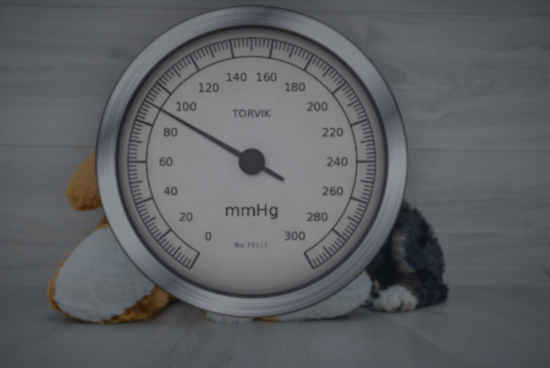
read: **90** mmHg
